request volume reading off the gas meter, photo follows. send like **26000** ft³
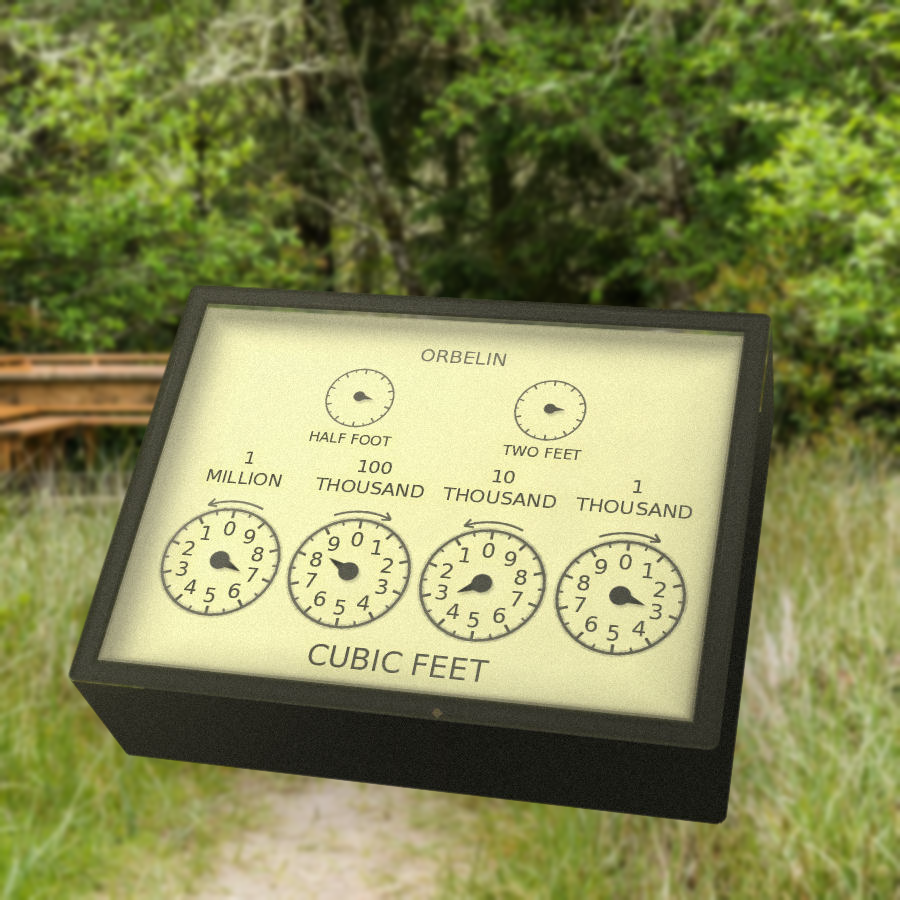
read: **683300** ft³
